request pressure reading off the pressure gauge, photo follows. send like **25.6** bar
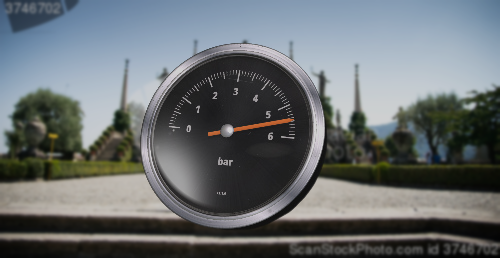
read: **5.5** bar
